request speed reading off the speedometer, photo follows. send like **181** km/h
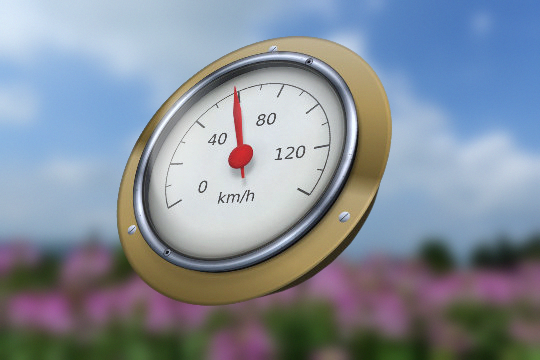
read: **60** km/h
